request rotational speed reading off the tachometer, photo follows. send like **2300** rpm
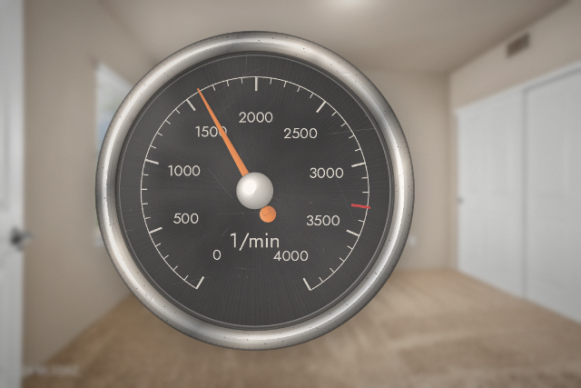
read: **1600** rpm
